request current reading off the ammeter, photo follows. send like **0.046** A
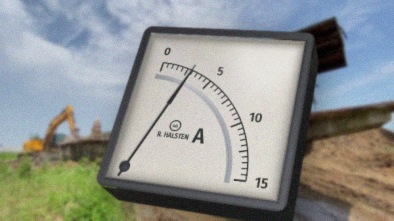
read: **3** A
